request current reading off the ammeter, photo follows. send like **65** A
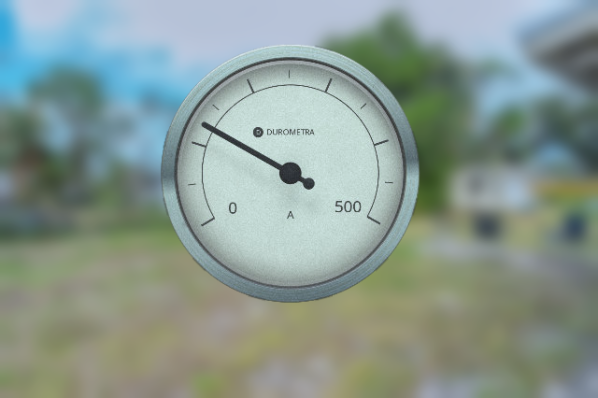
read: **125** A
